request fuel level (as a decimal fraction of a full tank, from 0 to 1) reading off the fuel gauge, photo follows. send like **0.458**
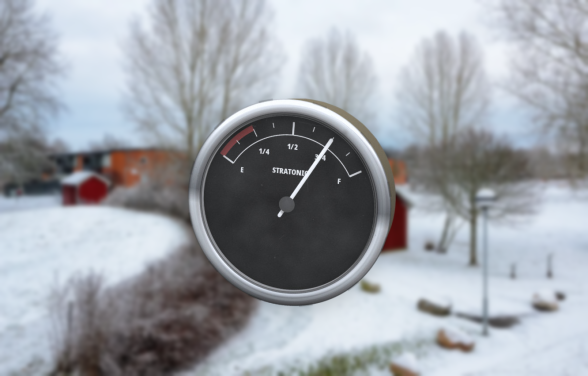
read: **0.75**
